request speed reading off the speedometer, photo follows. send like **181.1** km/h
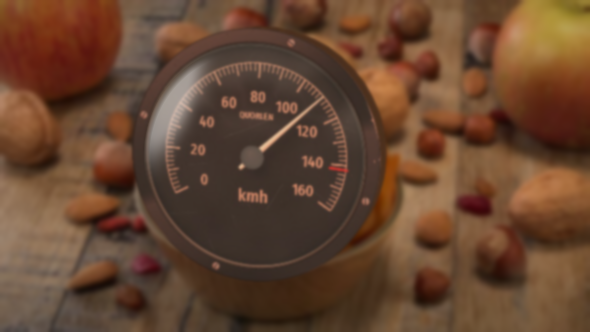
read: **110** km/h
